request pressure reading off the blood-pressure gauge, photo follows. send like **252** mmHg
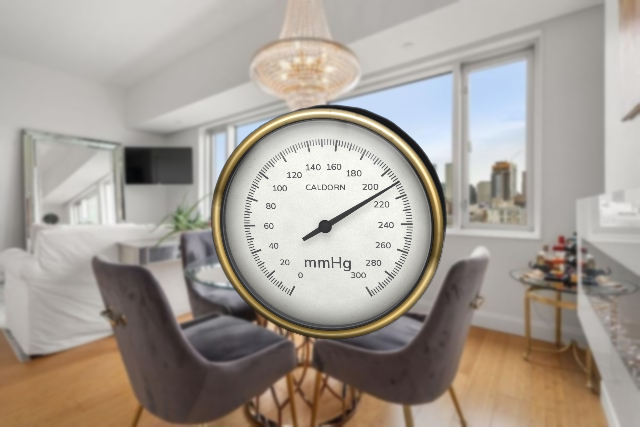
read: **210** mmHg
